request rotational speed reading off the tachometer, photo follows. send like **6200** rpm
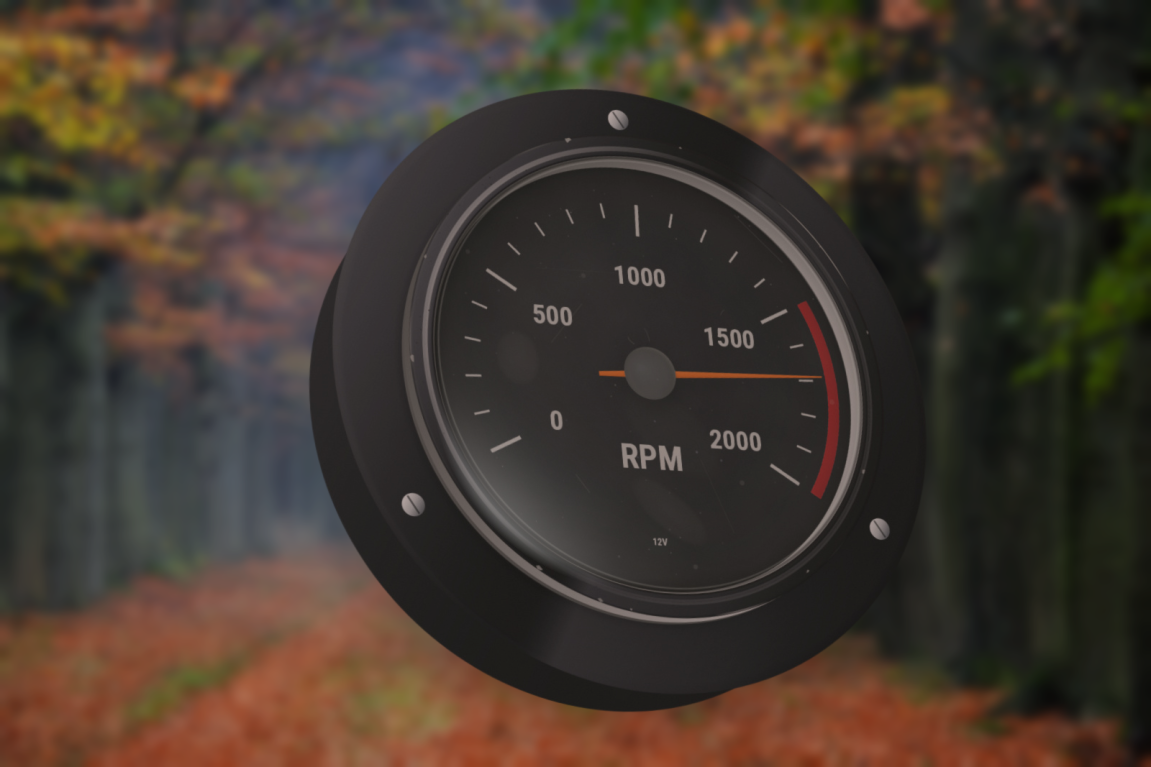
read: **1700** rpm
